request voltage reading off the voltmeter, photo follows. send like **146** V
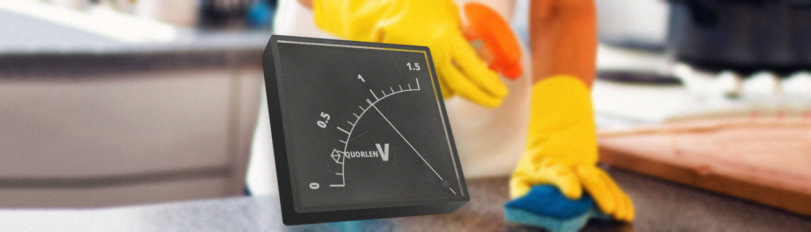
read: **0.9** V
